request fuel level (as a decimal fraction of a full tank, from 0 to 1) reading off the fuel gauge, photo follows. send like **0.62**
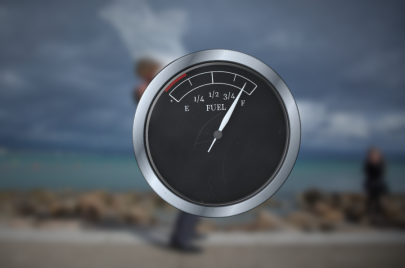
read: **0.875**
